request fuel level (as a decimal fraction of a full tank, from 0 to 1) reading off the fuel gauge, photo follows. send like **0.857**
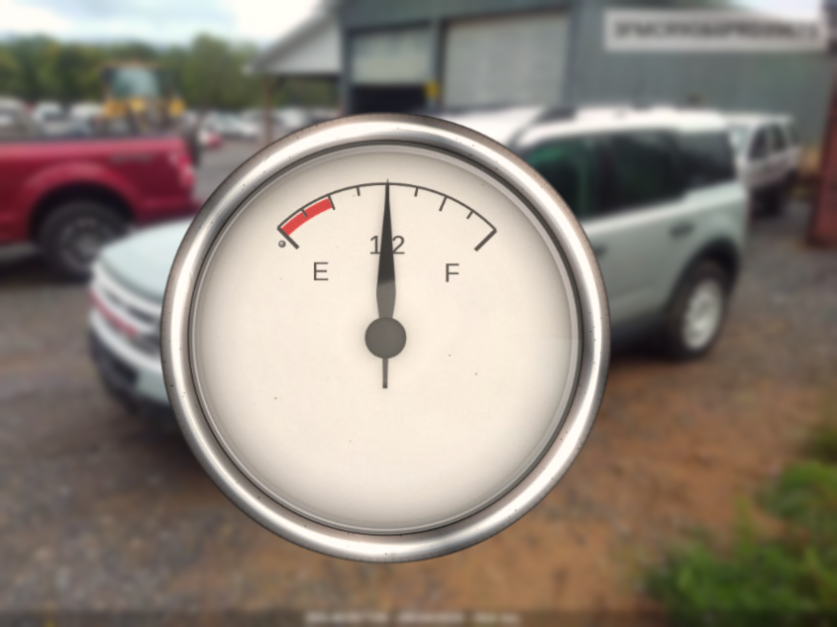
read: **0.5**
